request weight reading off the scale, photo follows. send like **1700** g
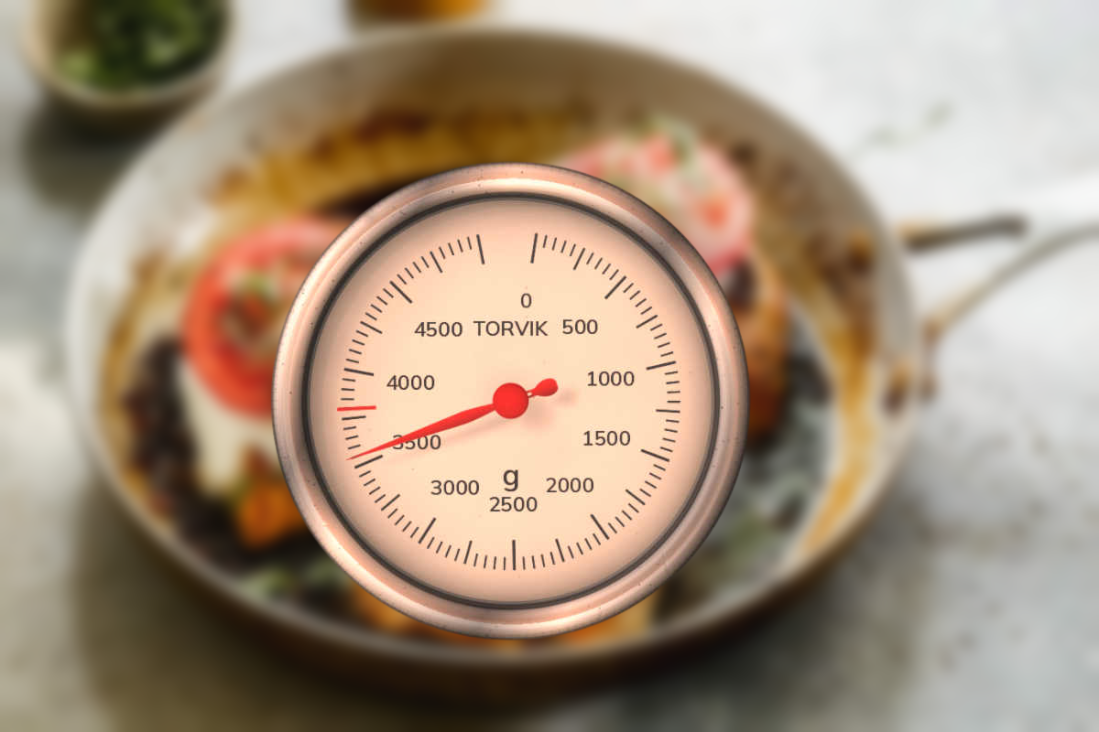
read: **3550** g
